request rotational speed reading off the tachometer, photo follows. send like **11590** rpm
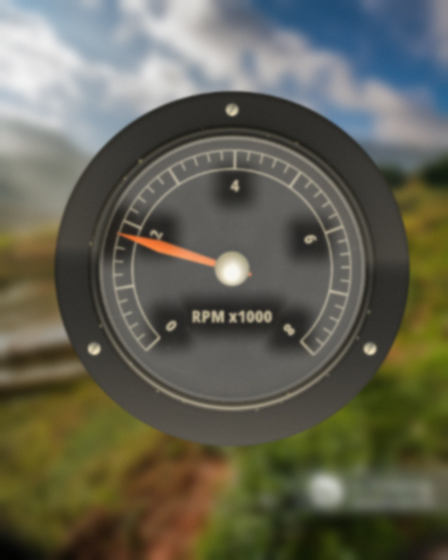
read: **1800** rpm
